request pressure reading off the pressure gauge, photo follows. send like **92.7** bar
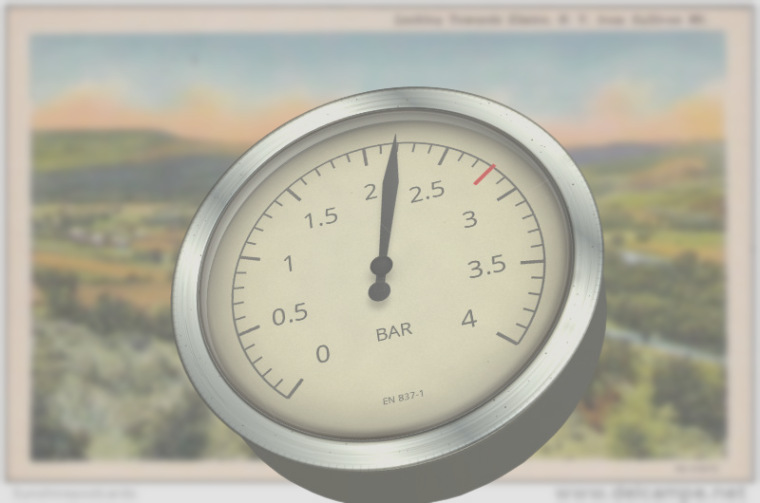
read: **2.2** bar
